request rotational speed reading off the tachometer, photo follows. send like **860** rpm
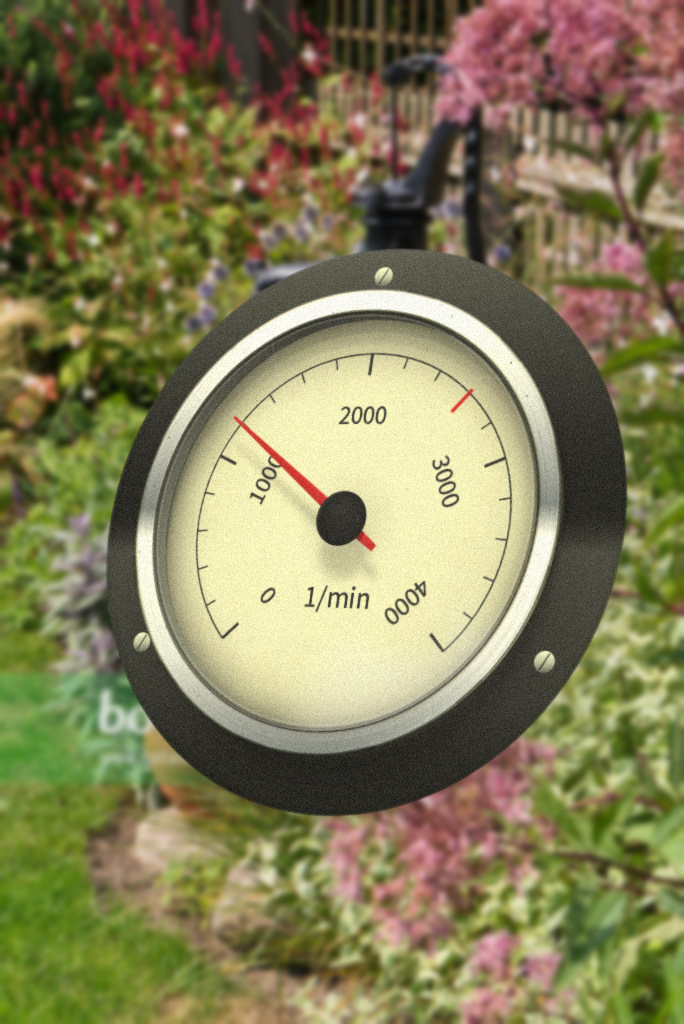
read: **1200** rpm
